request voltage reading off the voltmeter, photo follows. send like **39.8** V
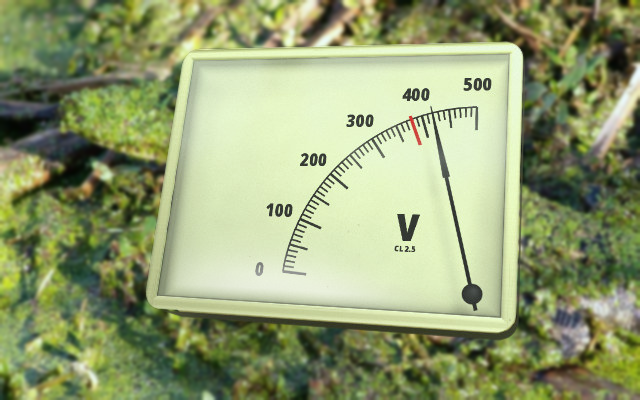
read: **420** V
